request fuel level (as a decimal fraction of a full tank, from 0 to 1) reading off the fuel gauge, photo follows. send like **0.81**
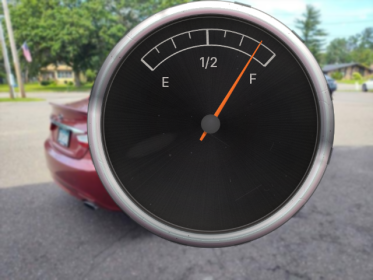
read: **0.875**
